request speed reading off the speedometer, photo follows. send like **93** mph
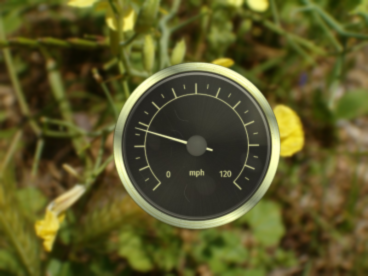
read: **27.5** mph
